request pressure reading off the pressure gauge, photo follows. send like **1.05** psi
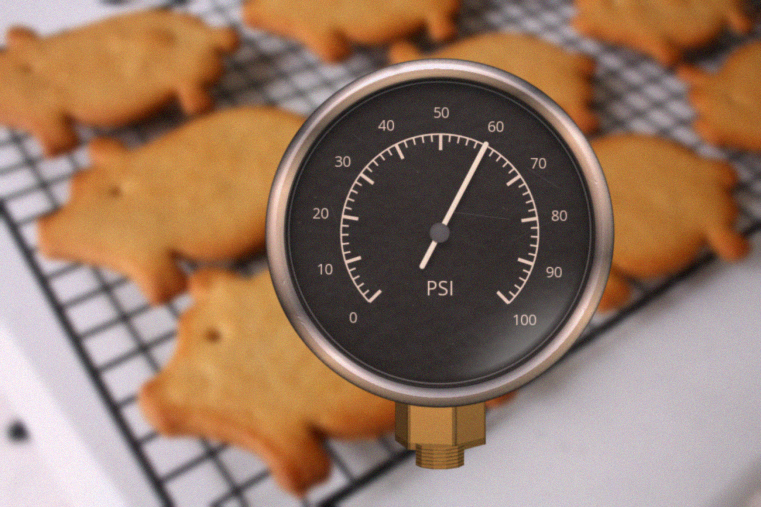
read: **60** psi
